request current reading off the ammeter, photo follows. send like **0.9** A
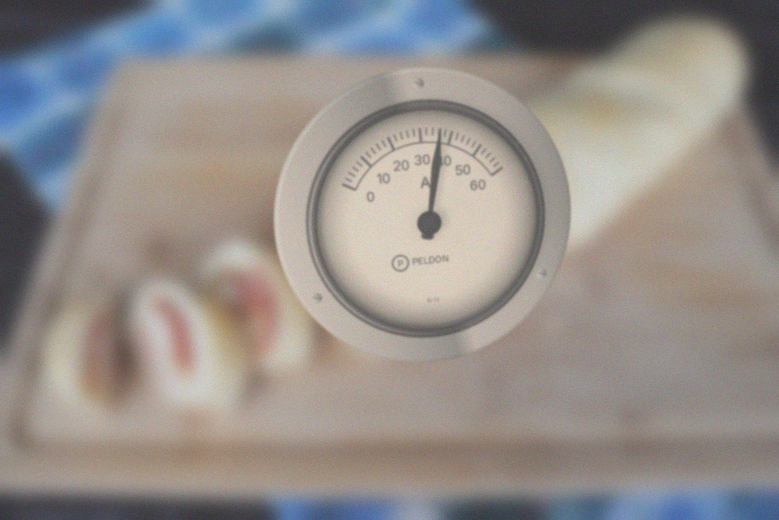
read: **36** A
